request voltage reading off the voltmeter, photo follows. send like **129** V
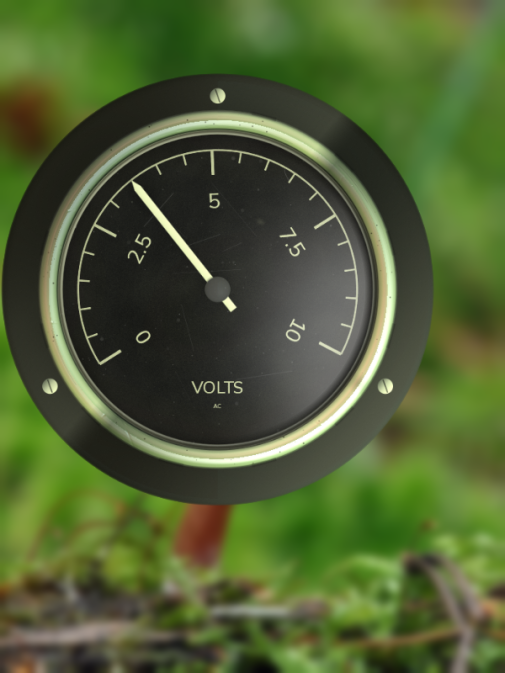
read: **3.5** V
